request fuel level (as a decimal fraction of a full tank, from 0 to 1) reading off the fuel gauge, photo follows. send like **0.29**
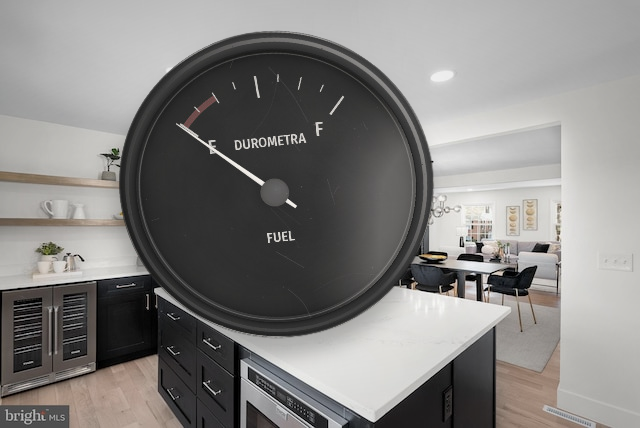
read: **0**
